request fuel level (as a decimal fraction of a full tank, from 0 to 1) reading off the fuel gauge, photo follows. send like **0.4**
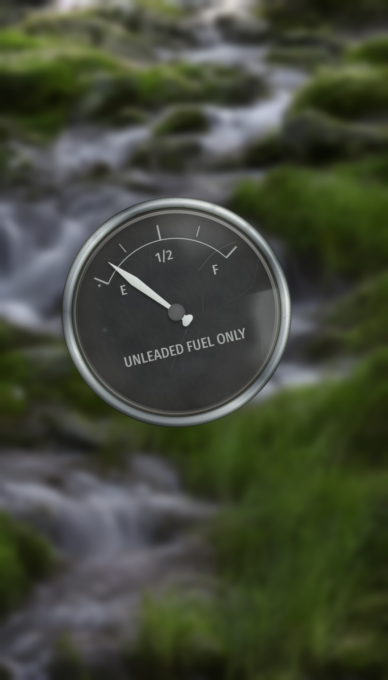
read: **0.125**
